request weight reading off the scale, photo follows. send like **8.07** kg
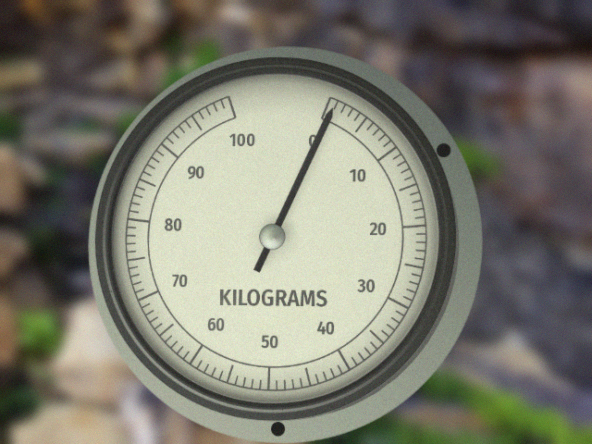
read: **1** kg
